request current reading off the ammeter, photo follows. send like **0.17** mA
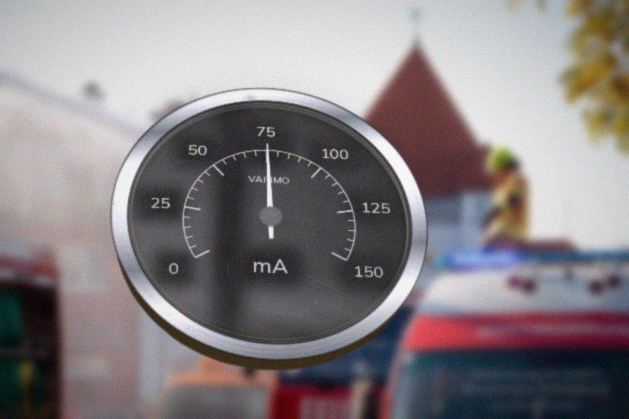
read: **75** mA
